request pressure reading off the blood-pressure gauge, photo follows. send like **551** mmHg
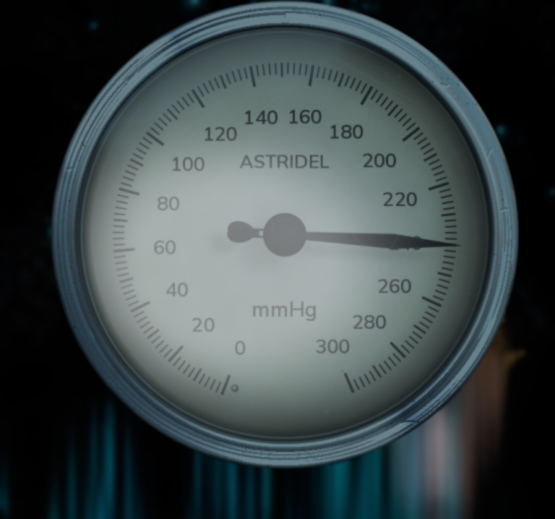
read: **240** mmHg
